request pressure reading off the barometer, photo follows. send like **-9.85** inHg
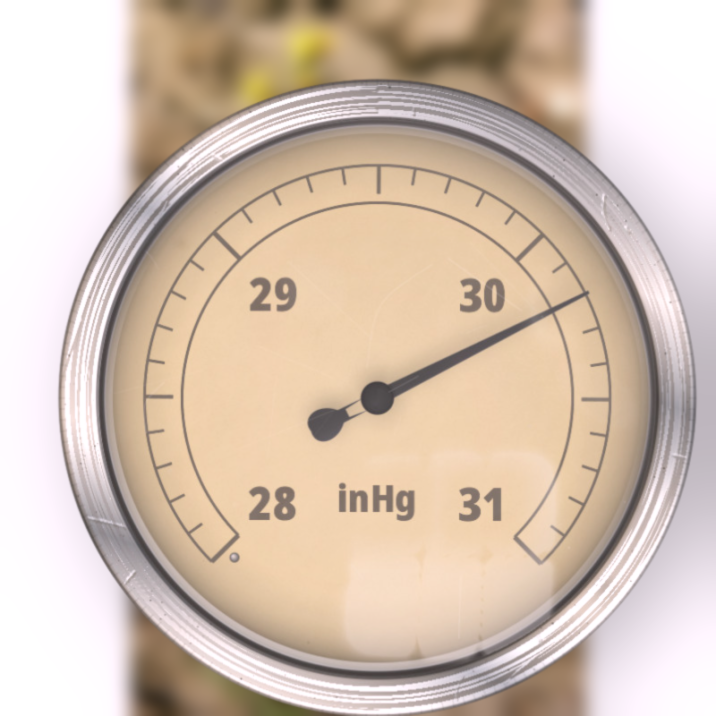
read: **30.2** inHg
